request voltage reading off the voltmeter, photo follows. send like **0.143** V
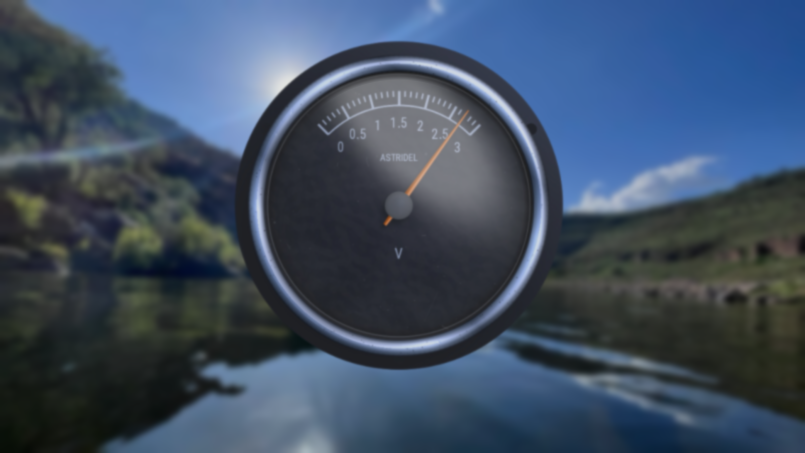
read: **2.7** V
